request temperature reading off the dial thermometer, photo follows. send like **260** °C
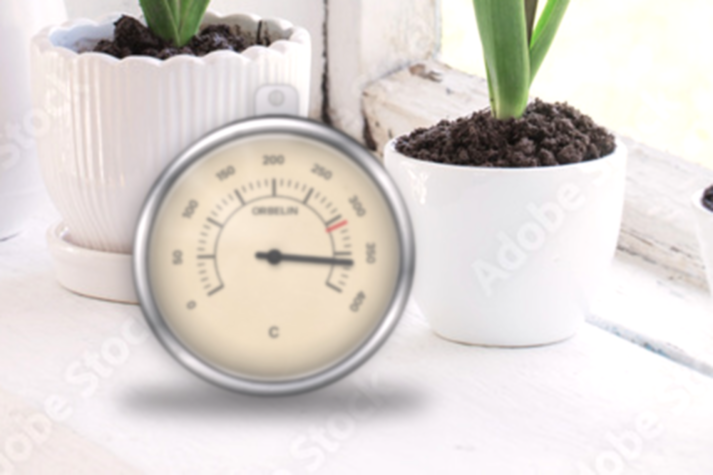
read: **360** °C
